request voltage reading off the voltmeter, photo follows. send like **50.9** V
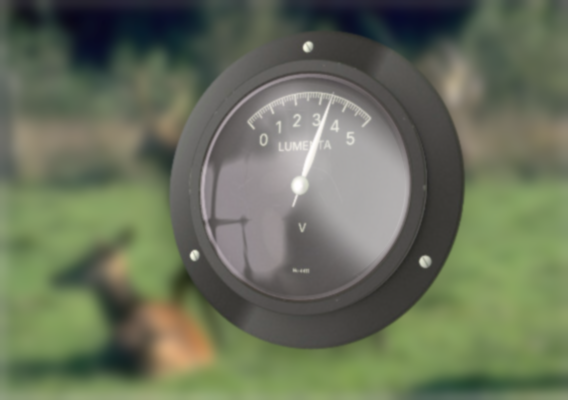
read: **3.5** V
